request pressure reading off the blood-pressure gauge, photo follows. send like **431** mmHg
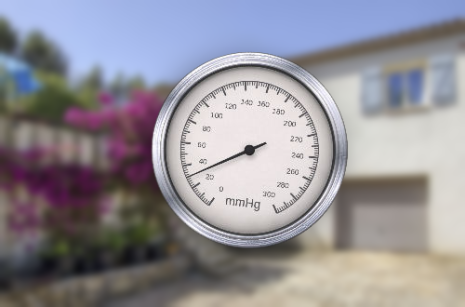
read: **30** mmHg
